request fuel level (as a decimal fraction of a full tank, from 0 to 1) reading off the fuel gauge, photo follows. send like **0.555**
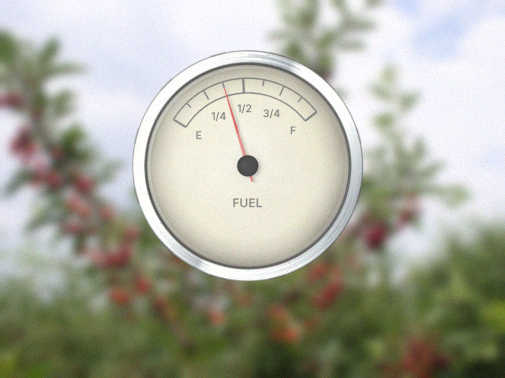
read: **0.375**
